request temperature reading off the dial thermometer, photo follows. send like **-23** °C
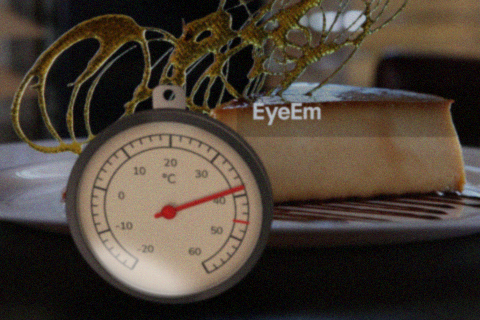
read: **38** °C
